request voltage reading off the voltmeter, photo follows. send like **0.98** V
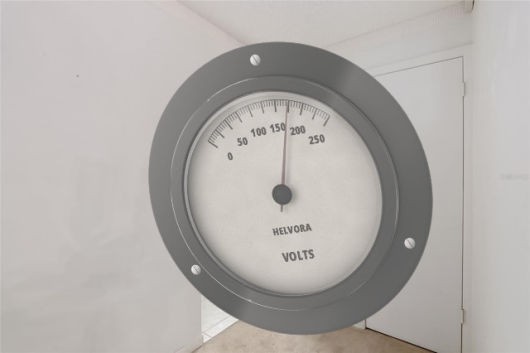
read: **175** V
